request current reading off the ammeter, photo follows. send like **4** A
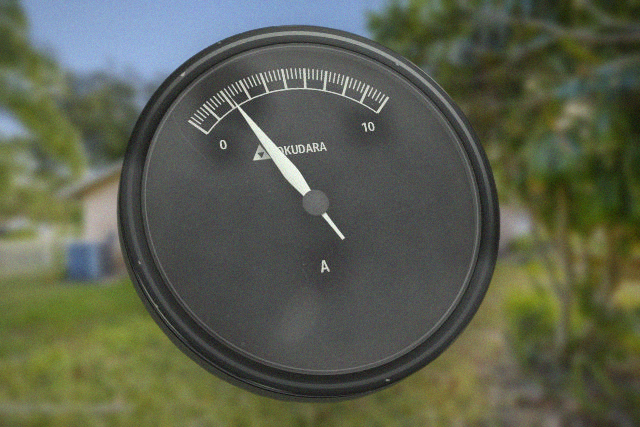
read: **2** A
